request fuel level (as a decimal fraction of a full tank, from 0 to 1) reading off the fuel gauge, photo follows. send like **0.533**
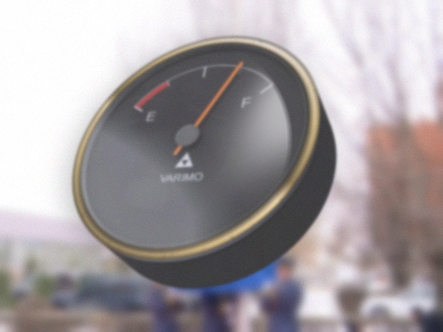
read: **0.75**
